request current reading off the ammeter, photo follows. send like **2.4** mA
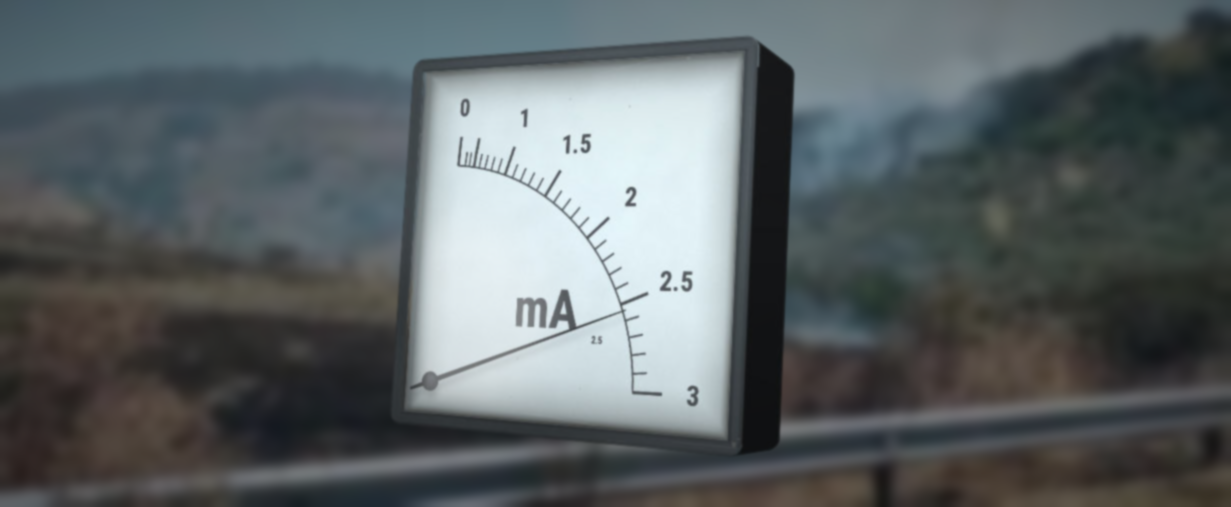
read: **2.55** mA
